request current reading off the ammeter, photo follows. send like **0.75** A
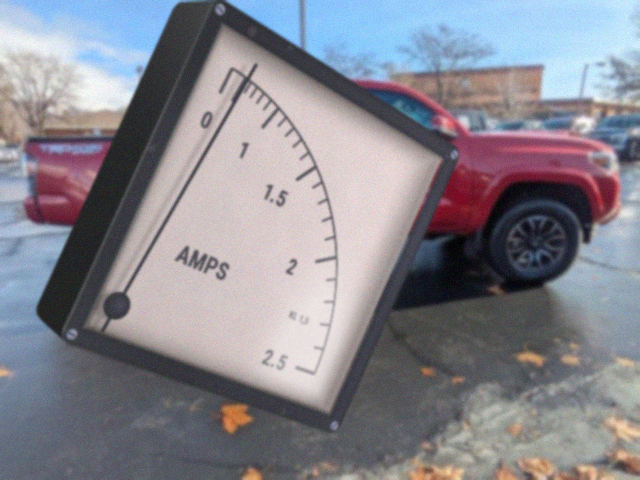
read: **0.5** A
